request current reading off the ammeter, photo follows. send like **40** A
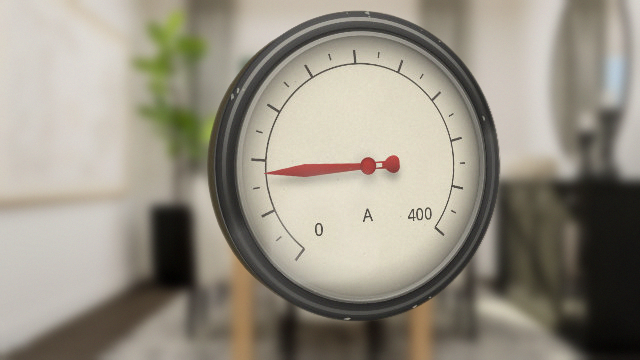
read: **70** A
